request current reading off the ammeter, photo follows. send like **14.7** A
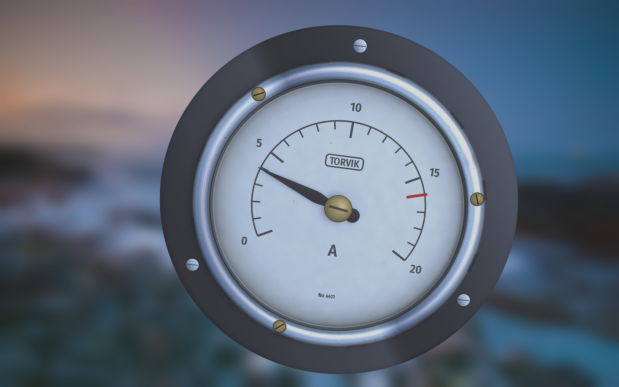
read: **4** A
